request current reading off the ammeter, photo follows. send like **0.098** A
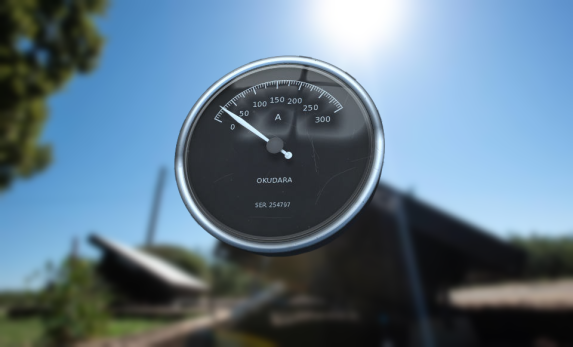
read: **25** A
